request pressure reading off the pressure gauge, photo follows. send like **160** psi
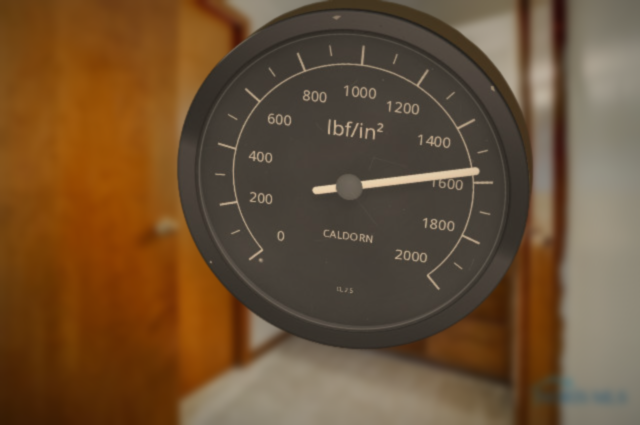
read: **1550** psi
